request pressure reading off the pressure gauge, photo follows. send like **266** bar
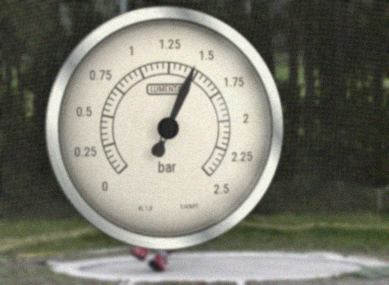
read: **1.45** bar
